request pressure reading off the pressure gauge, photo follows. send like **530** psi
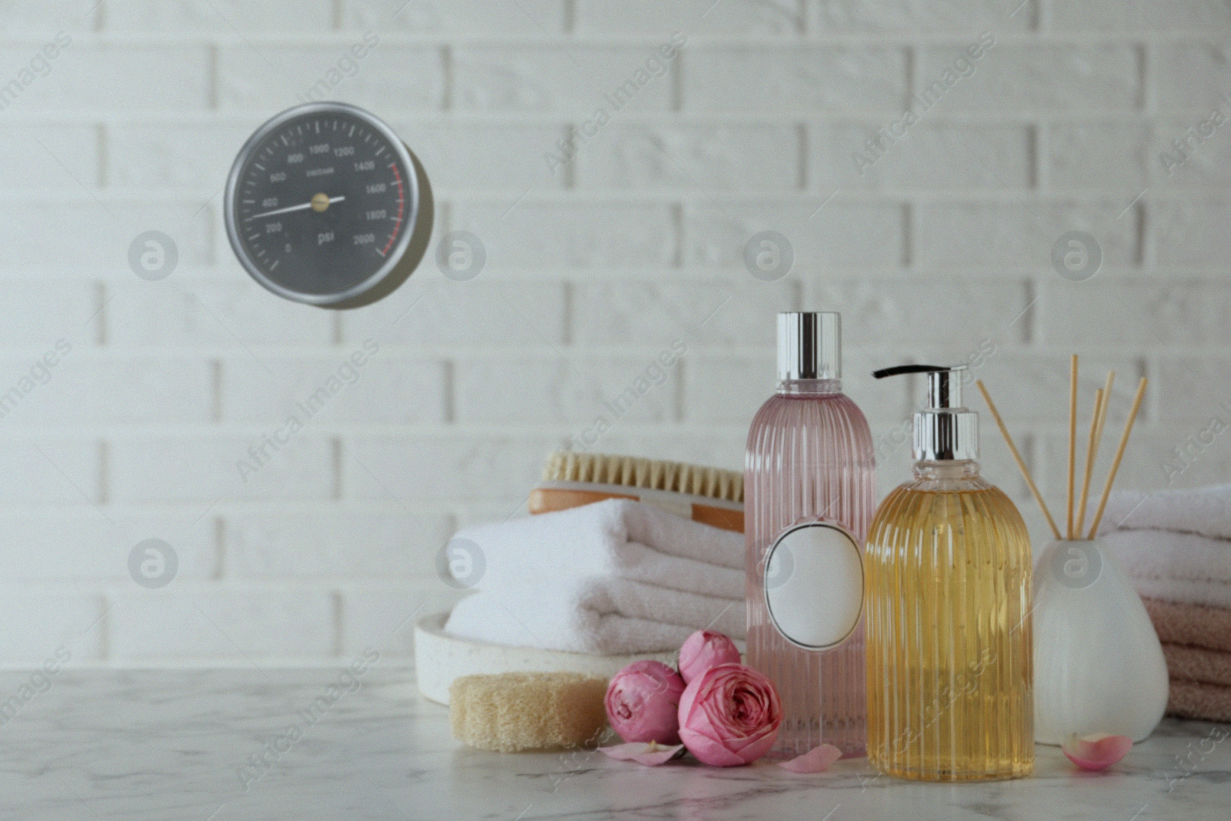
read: **300** psi
